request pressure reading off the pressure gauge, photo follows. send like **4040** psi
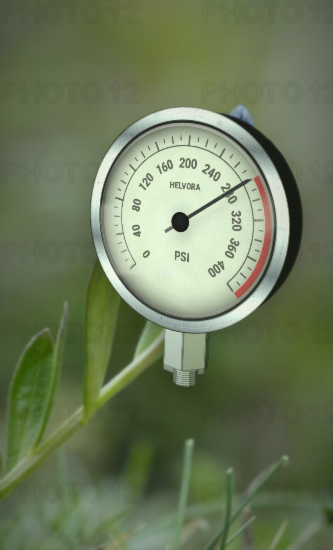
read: **280** psi
